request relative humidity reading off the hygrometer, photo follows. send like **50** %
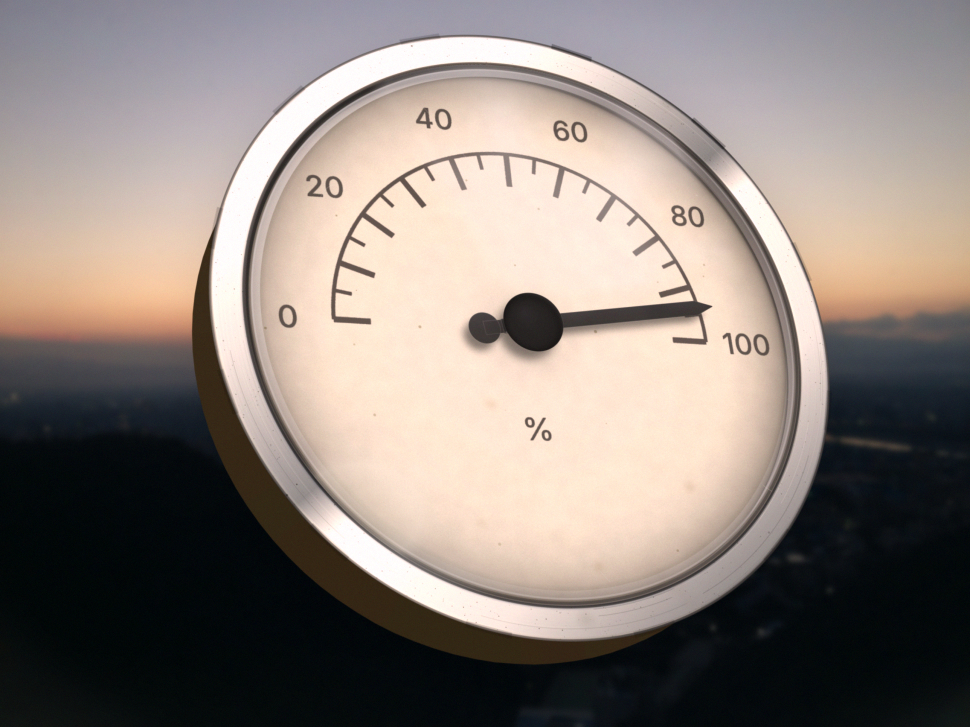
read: **95** %
